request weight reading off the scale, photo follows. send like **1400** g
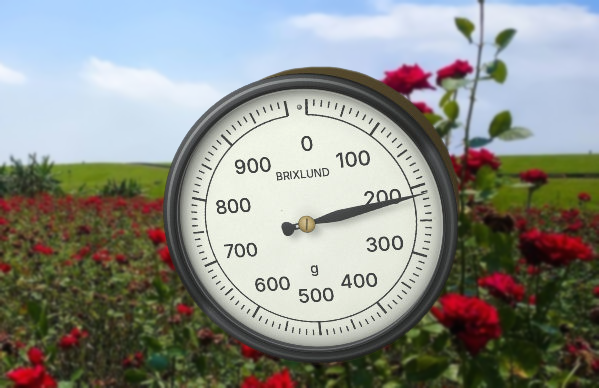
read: **210** g
